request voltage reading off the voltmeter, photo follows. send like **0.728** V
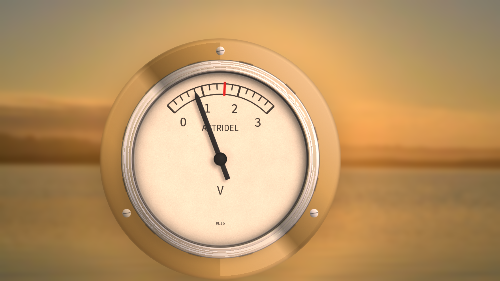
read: **0.8** V
